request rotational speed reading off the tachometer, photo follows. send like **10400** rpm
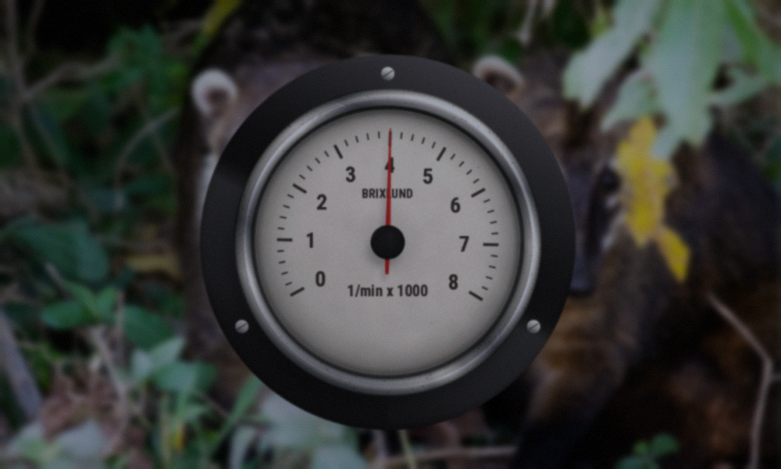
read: **4000** rpm
